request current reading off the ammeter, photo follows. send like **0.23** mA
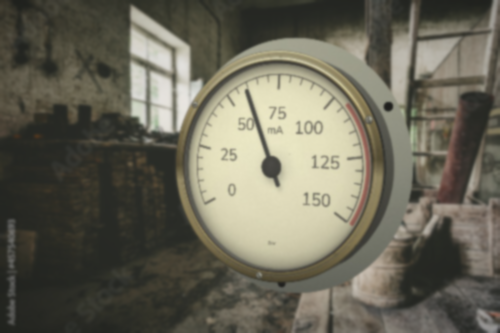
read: **60** mA
